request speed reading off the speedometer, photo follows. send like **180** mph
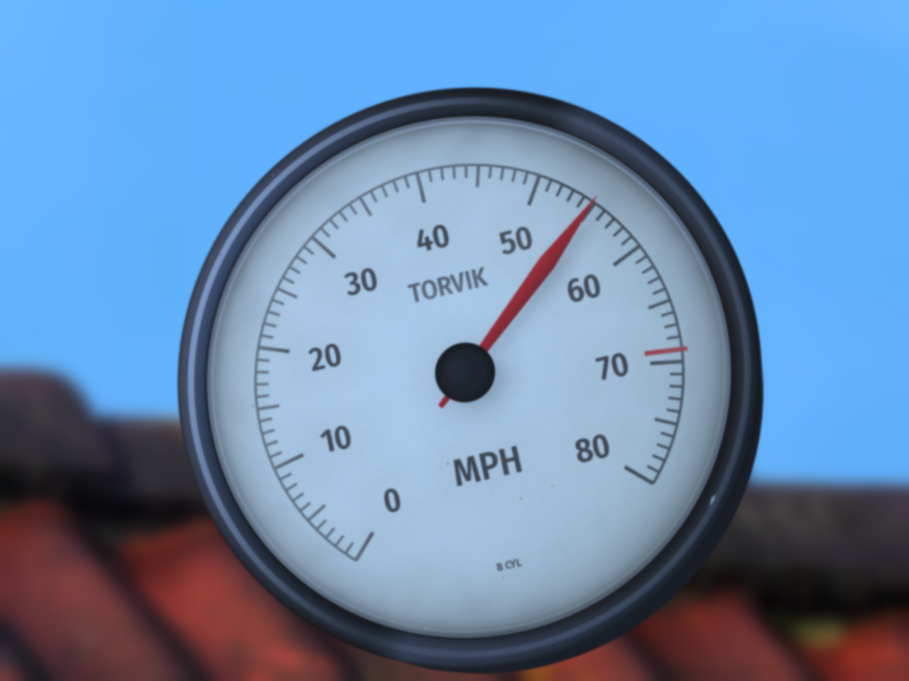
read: **55** mph
